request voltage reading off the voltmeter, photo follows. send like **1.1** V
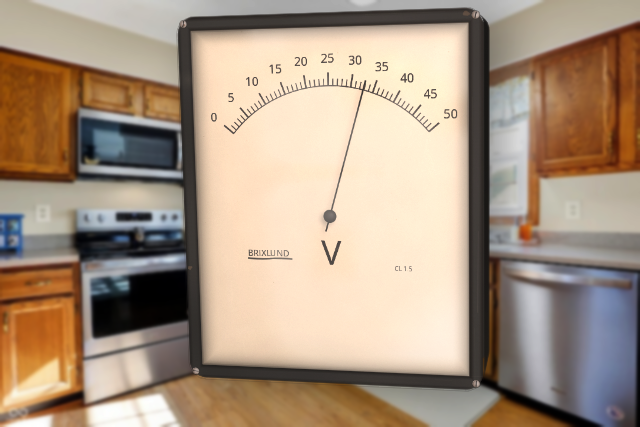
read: **33** V
